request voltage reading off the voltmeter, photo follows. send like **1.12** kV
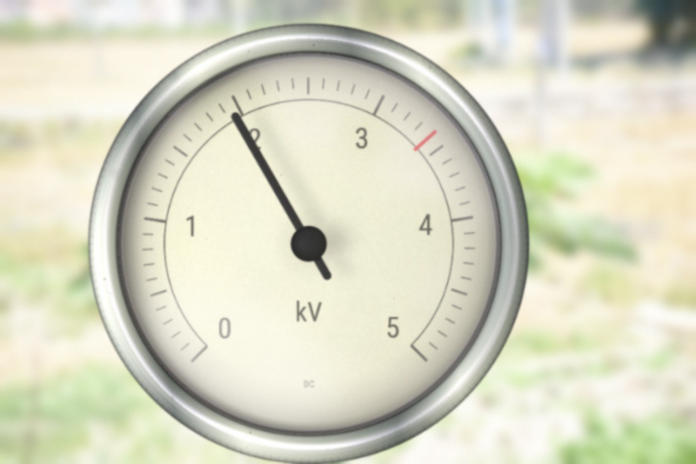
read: **1.95** kV
